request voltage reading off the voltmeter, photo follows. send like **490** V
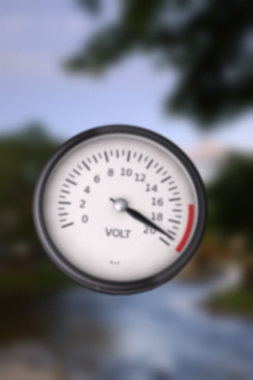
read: **19.5** V
